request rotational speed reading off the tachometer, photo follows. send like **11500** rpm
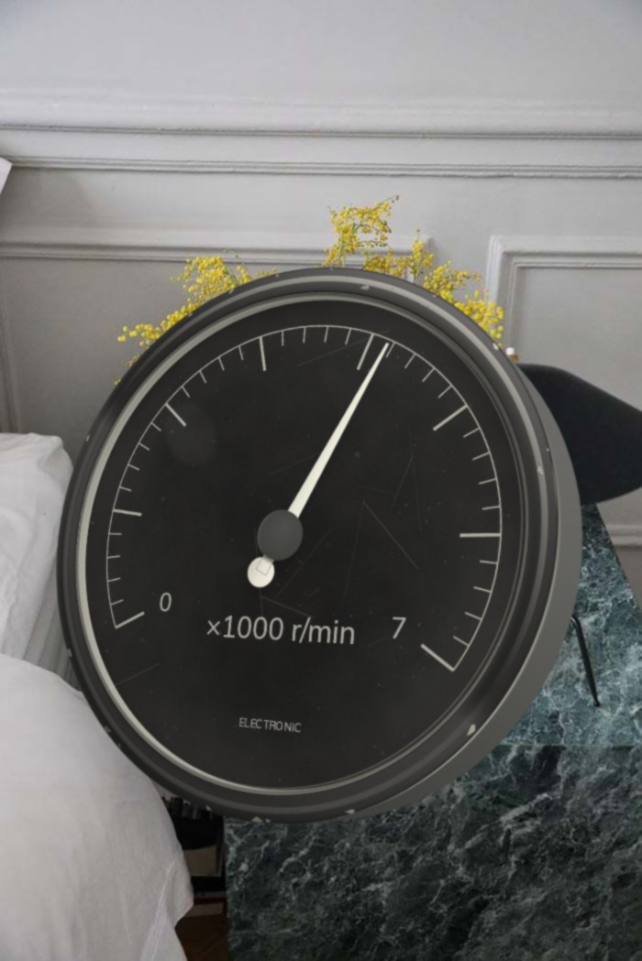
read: **4200** rpm
